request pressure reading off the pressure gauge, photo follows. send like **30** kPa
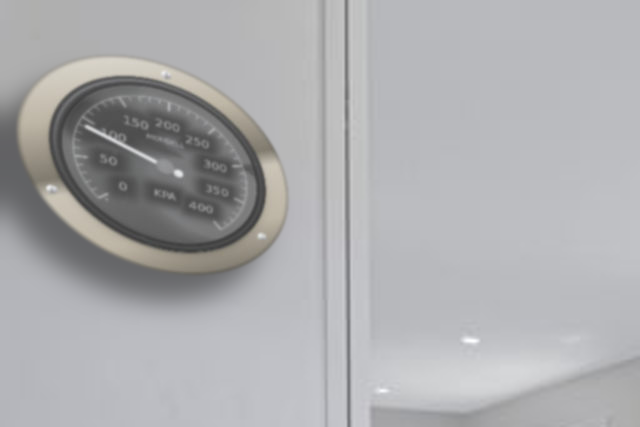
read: **90** kPa
